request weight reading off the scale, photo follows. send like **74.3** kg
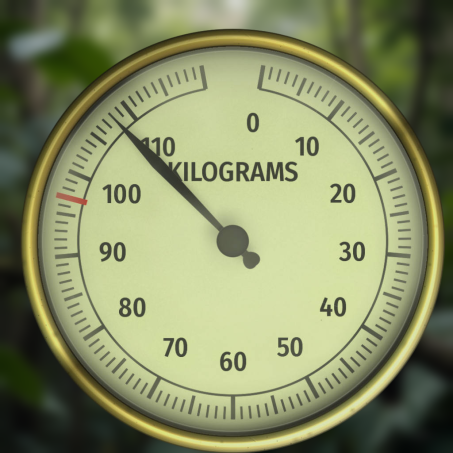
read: **108** kg
